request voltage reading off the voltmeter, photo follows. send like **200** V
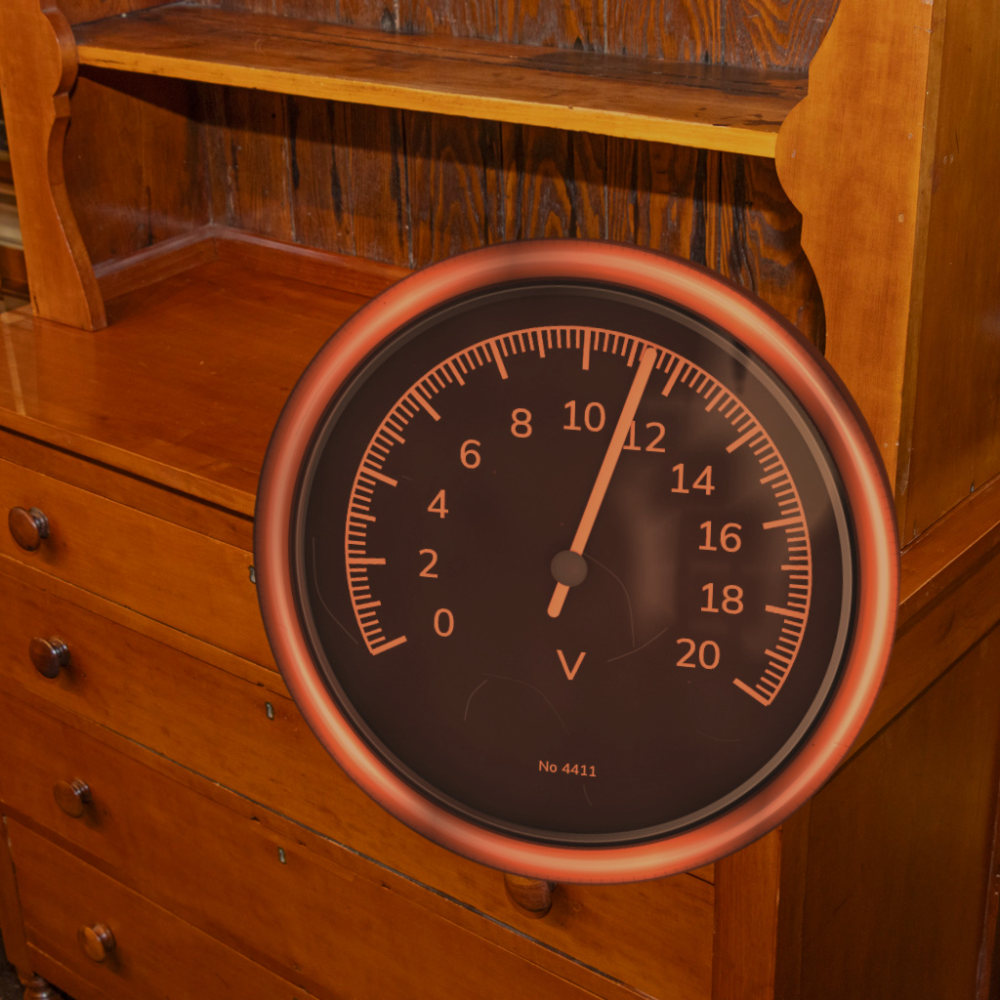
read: **11.4** V
